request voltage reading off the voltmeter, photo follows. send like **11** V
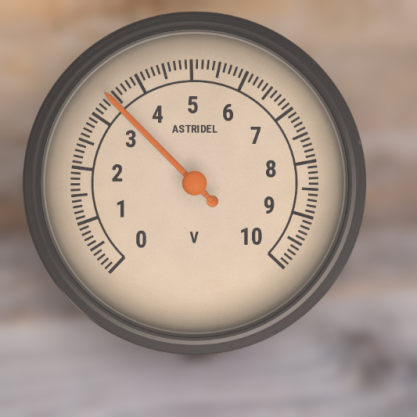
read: **3.4** V
